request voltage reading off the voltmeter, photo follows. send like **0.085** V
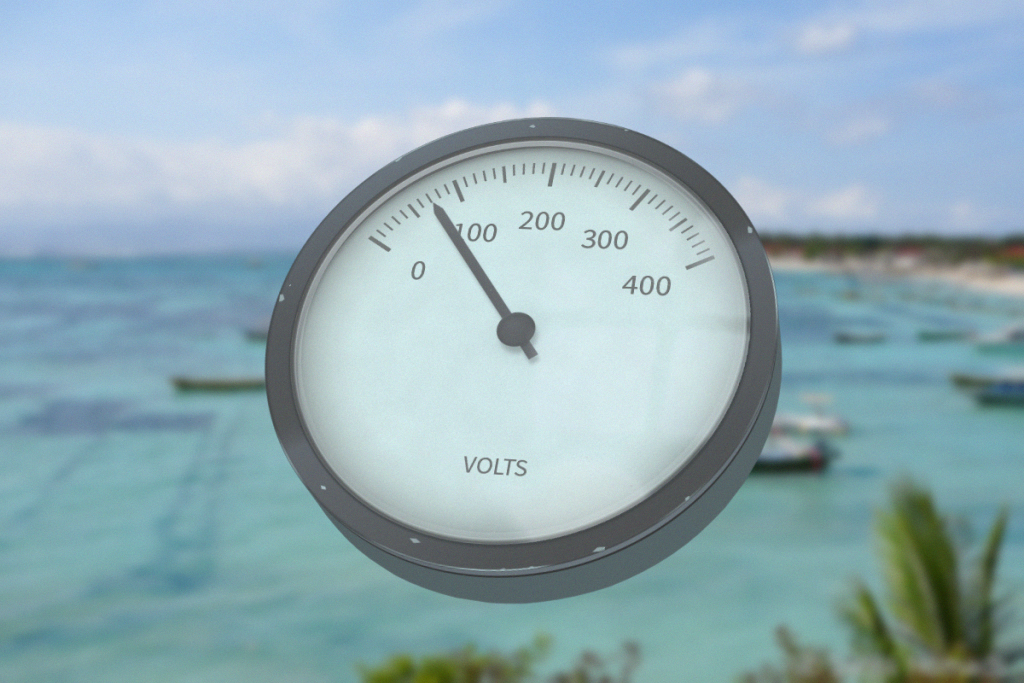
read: **70** V
